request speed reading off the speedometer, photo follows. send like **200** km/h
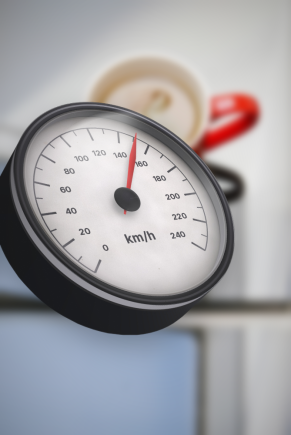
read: **150** km/h
